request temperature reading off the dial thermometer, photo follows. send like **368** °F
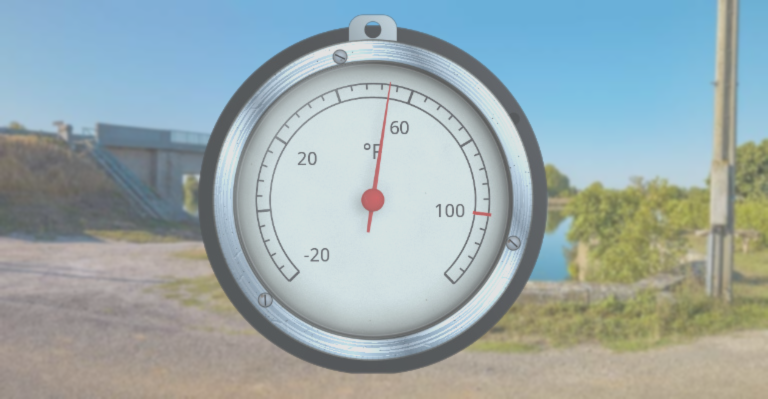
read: **54** °F
